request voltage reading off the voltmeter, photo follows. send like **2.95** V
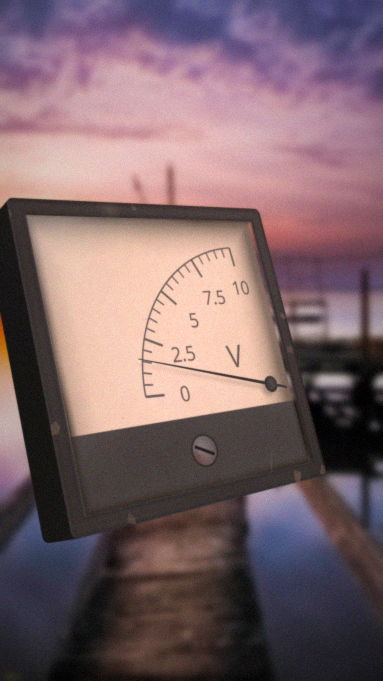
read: **1.5** V
